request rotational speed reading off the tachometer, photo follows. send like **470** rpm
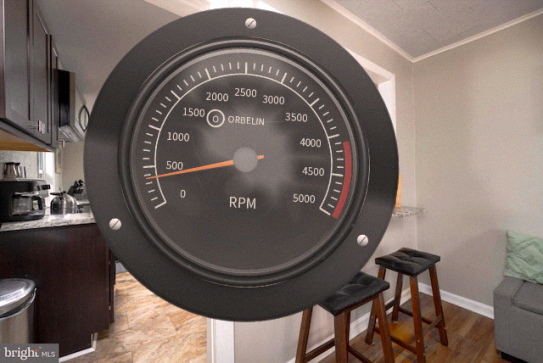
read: **350** rpm
